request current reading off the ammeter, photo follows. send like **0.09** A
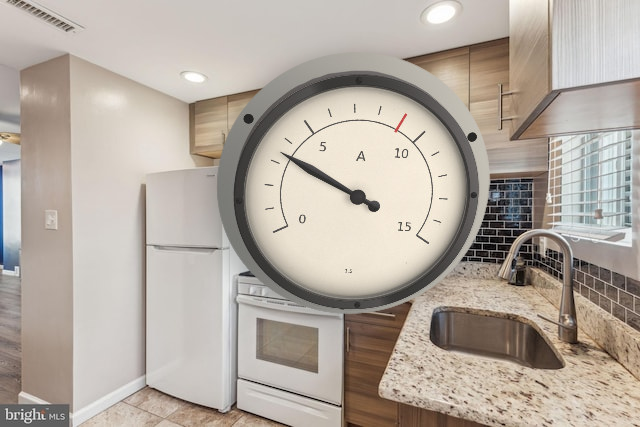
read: **3.5** A
